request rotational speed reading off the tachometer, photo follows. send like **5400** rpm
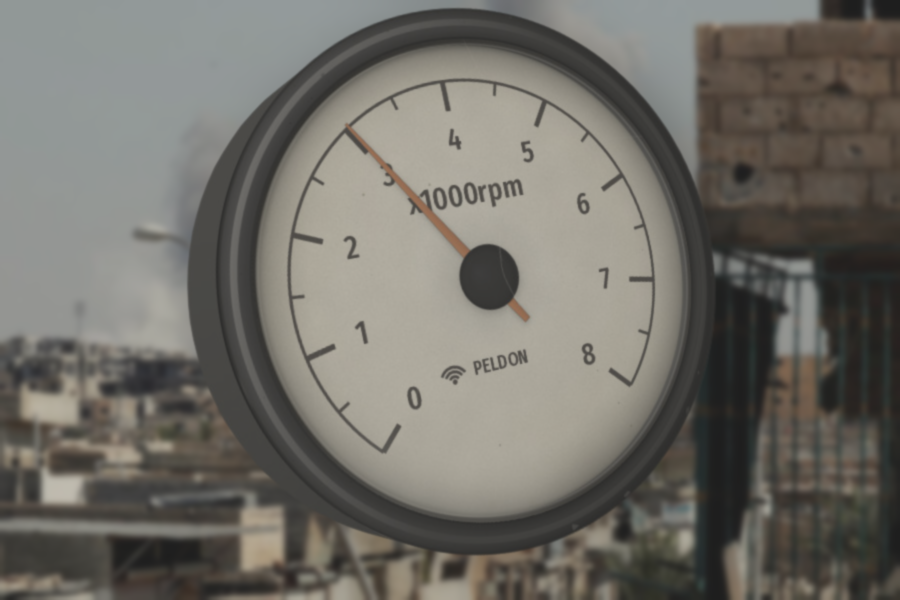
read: **3000** rpm
